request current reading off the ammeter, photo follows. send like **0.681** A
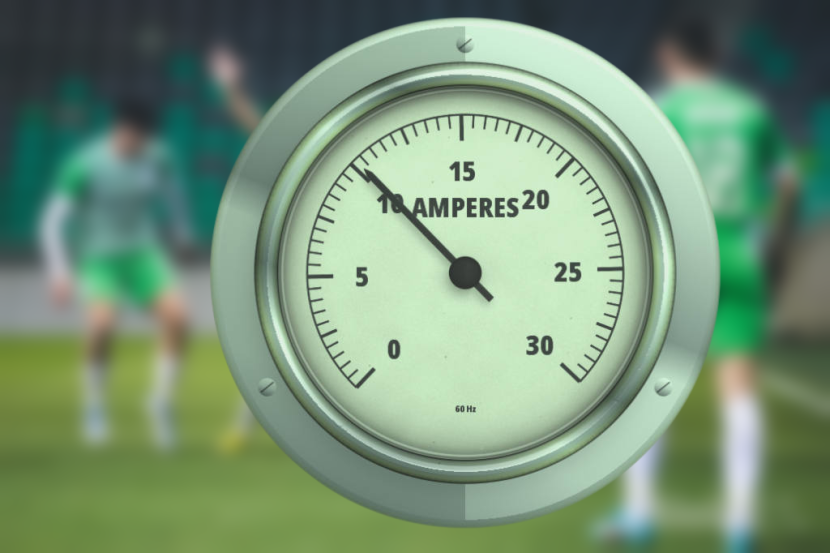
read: **10.25** A
